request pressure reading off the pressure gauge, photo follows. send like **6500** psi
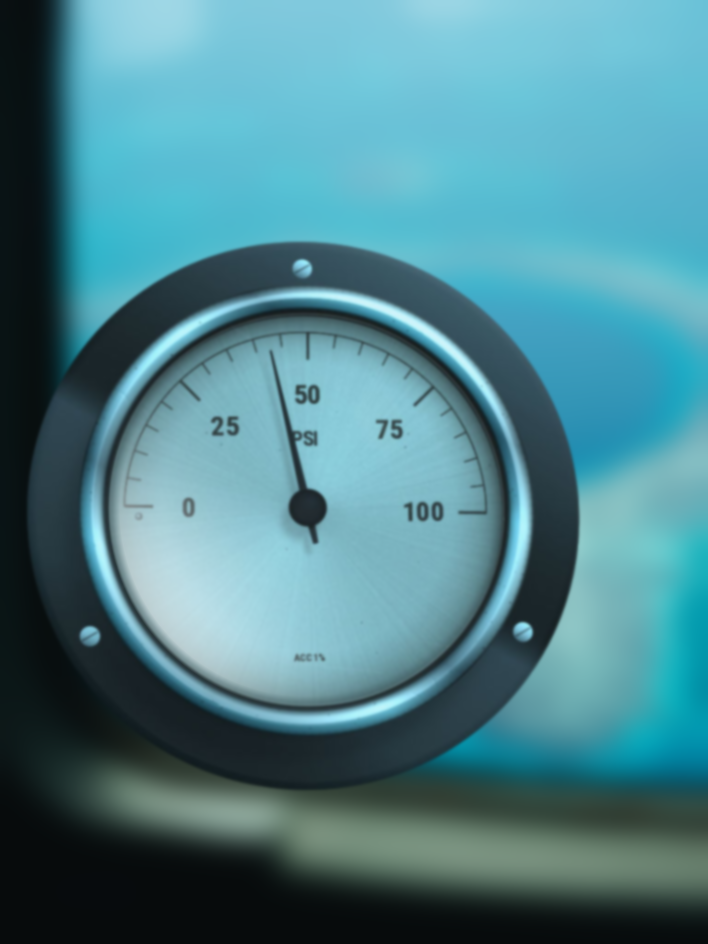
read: **42.5** psi
